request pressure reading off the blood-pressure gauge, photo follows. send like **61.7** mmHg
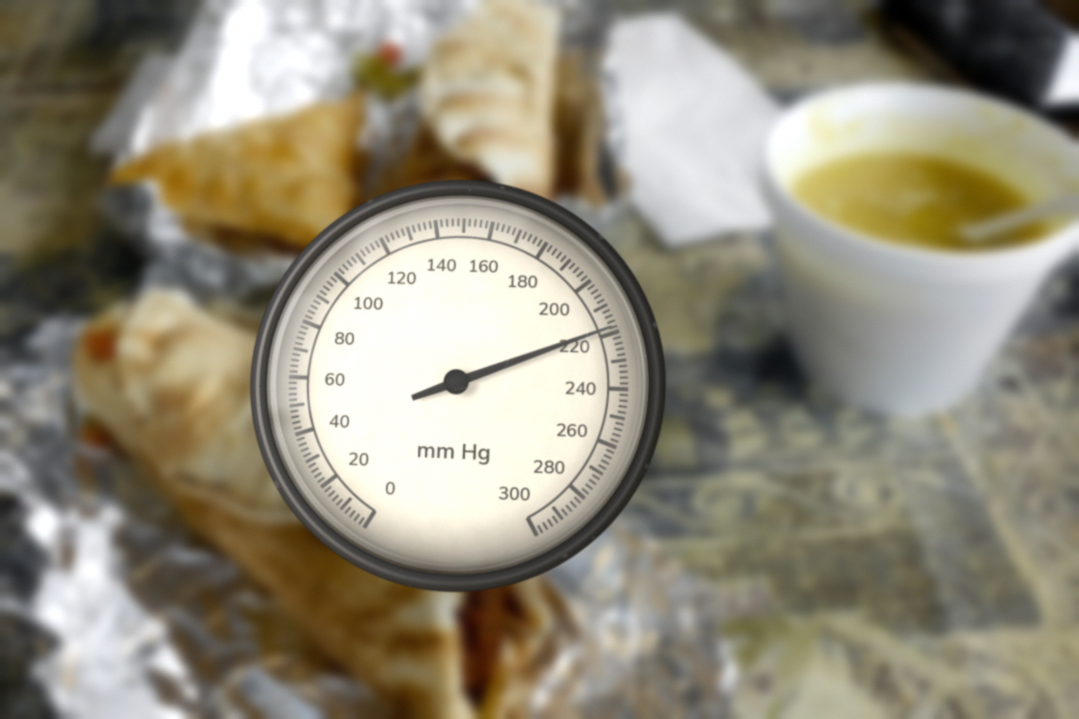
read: **218** mmHg
